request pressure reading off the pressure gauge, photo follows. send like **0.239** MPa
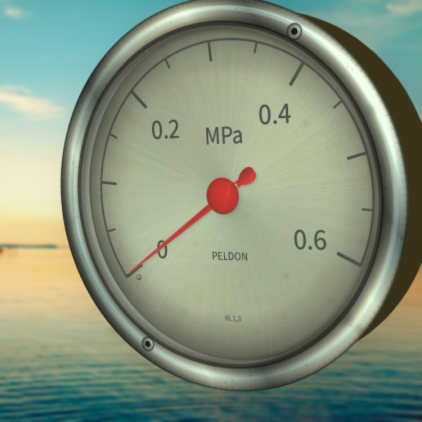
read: **0** MPa
